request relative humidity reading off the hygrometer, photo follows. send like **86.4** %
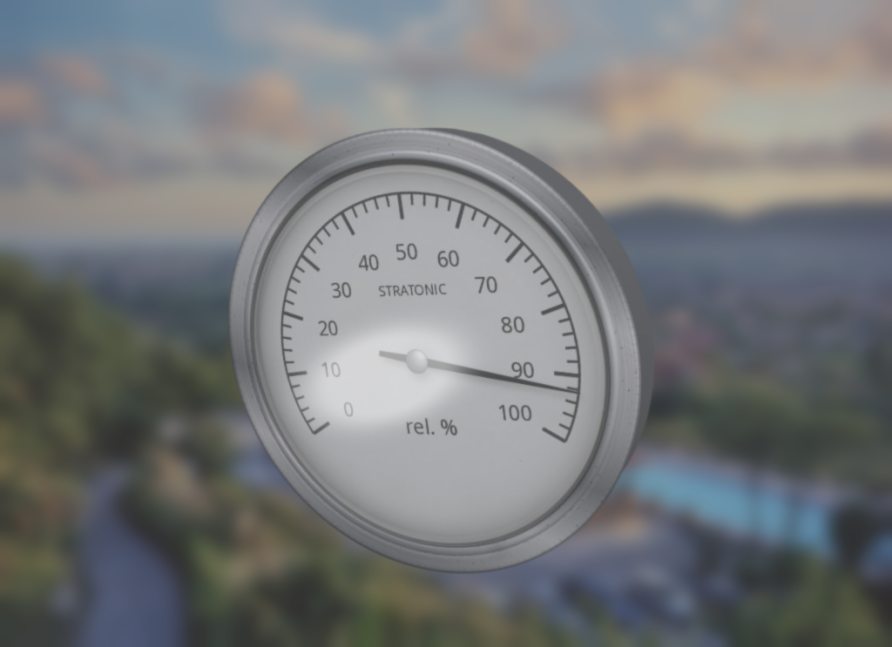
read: **92** %
